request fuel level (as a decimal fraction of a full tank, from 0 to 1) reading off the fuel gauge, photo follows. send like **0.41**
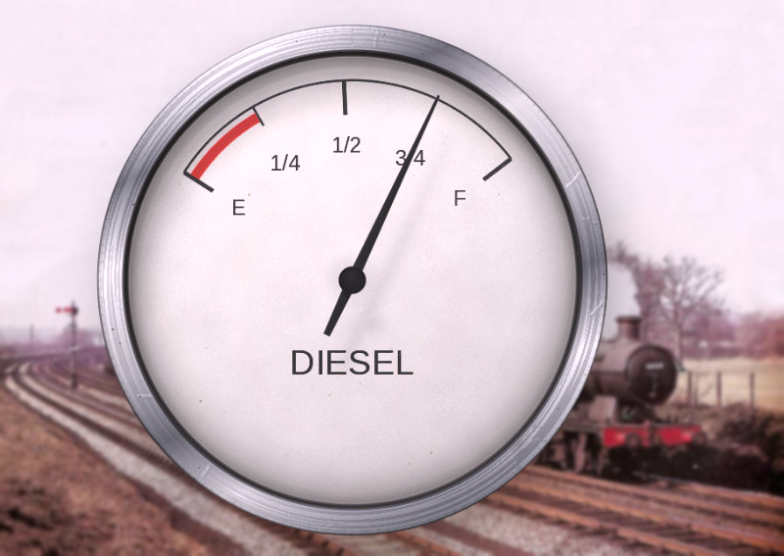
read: **0.75**
